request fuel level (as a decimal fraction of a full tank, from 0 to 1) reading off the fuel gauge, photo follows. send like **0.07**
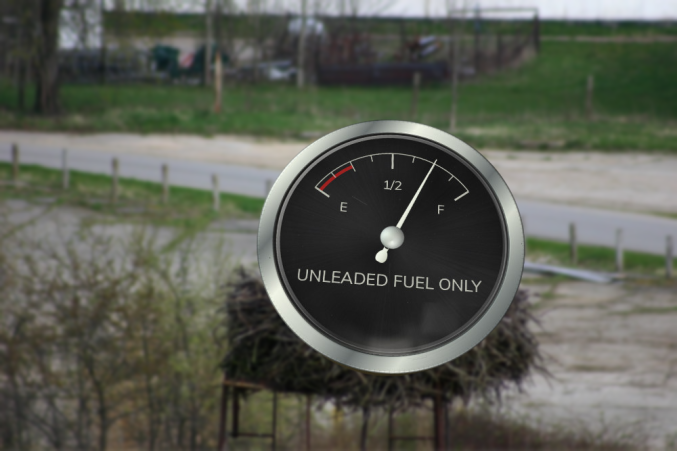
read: **0.75**
